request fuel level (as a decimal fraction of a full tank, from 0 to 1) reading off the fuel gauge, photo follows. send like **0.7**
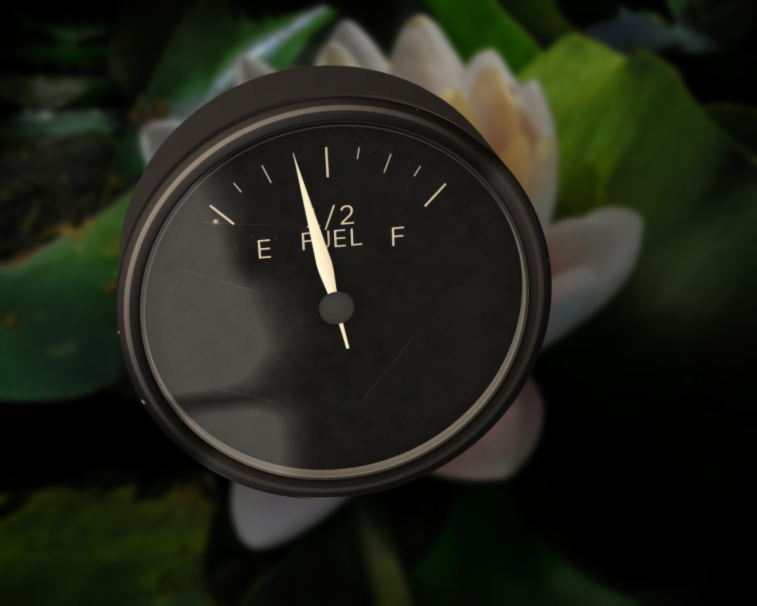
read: **0.375**
